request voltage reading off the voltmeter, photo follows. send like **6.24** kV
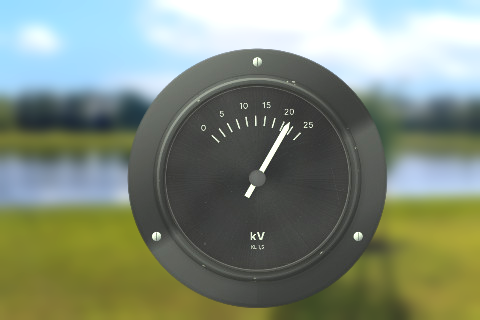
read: **21.25** kV
